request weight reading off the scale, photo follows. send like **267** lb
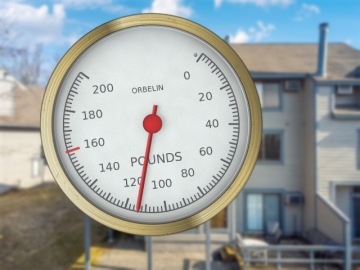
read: **114** lb
